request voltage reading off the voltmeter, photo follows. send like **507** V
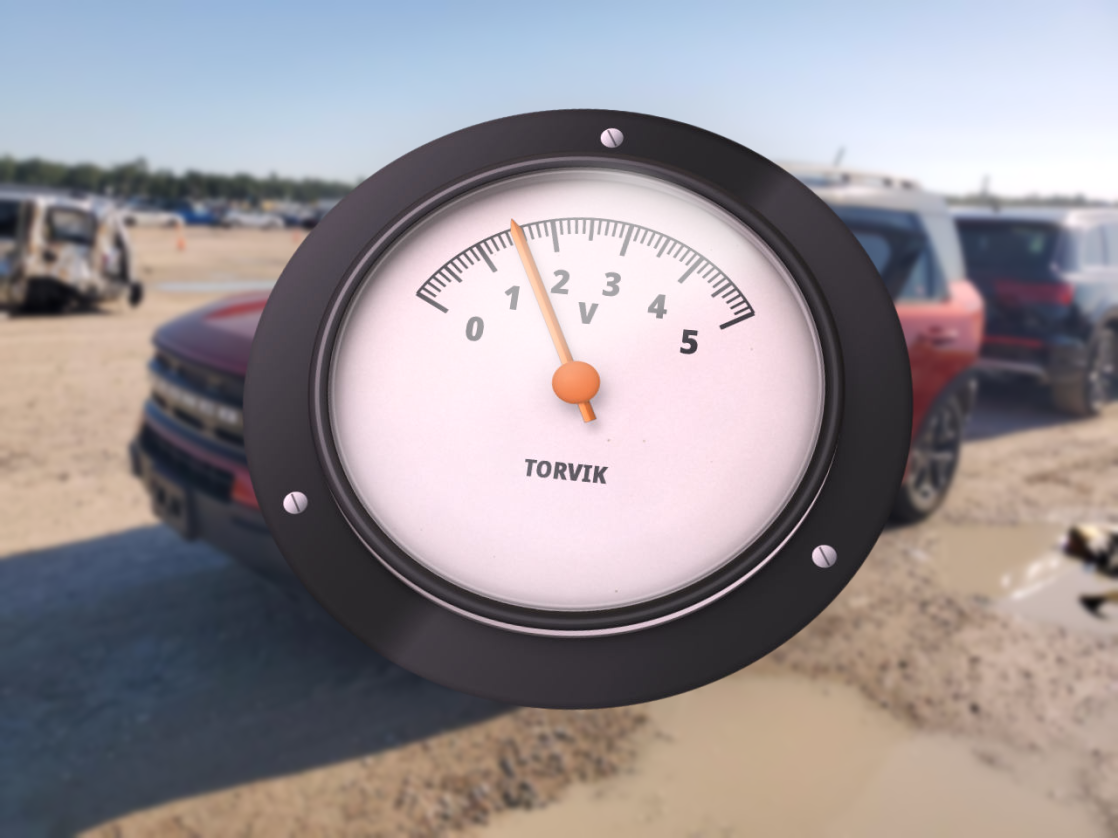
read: **1.5** V
